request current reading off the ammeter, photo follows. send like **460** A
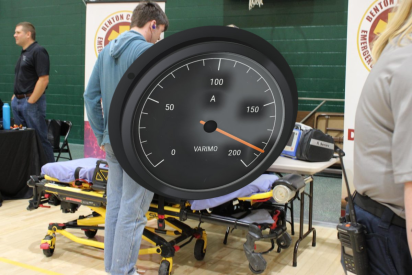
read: **185** A
